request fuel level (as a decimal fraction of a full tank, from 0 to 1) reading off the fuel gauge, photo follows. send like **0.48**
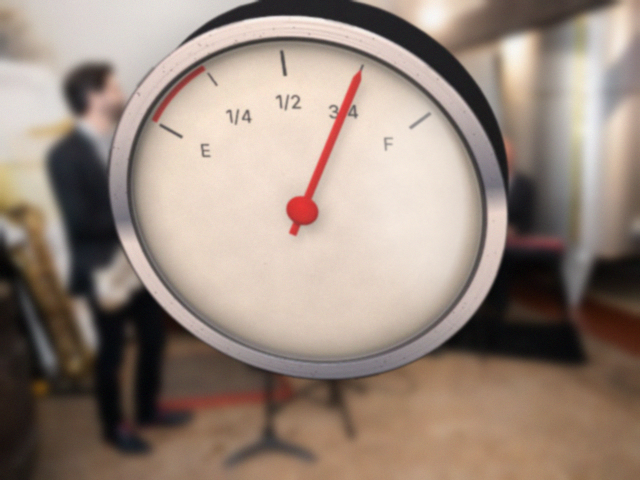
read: **0.75**
